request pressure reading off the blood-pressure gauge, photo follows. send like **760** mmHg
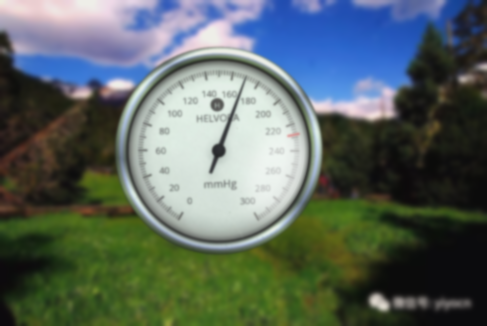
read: **170** mmHg
